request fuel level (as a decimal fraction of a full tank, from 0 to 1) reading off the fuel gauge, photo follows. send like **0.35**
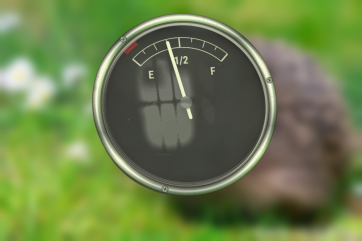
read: **0.375**
